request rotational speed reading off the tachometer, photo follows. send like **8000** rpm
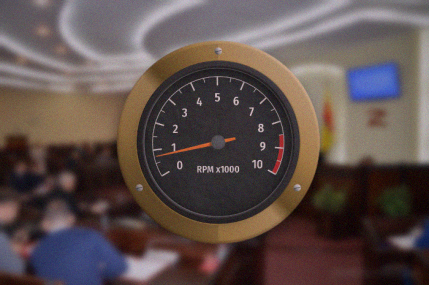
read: **750** rpm
